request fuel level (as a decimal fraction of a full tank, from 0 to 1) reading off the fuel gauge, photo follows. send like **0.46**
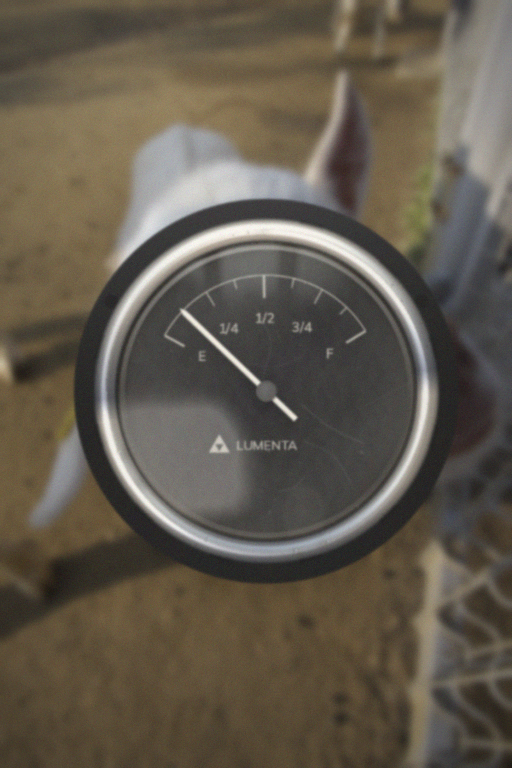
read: **0.125**
